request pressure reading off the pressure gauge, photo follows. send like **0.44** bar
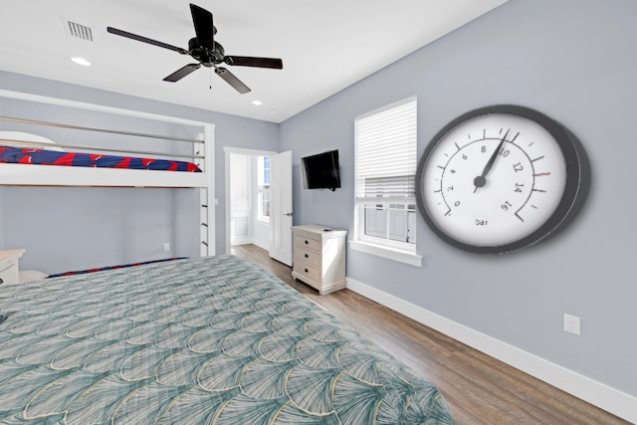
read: **9.5** bar
